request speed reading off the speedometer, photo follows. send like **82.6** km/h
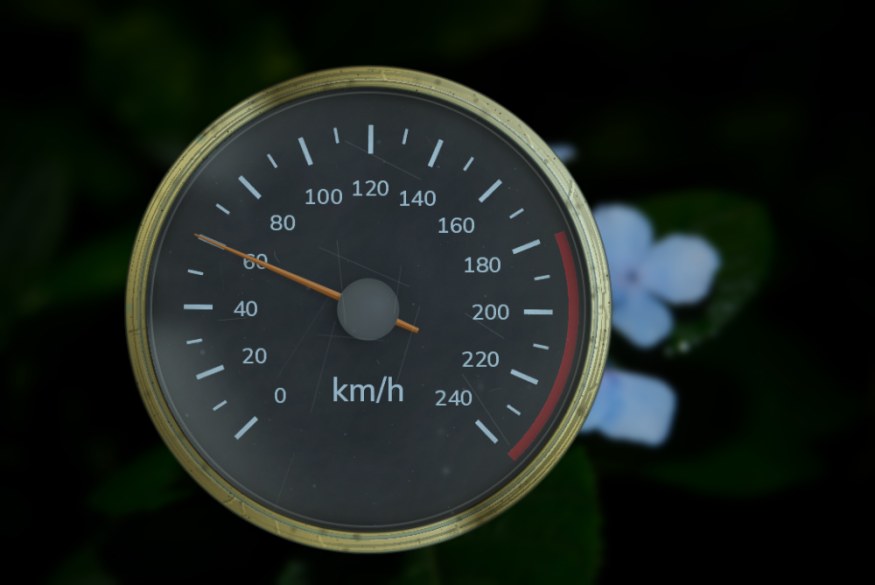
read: **60** km/h
